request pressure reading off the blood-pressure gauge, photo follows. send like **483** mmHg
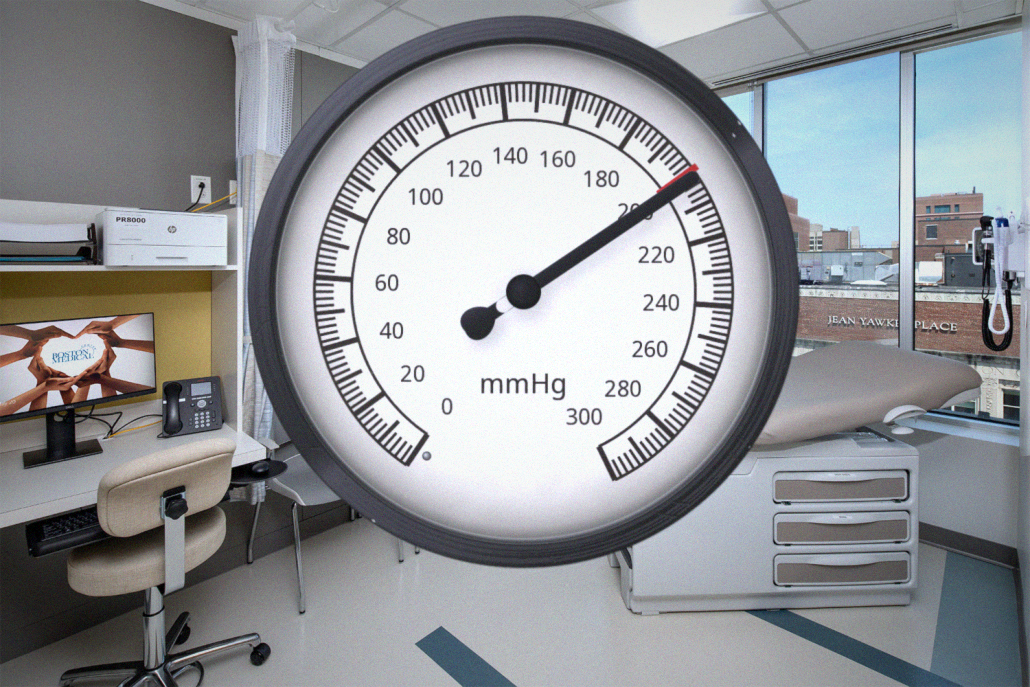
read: **202** mmHg
